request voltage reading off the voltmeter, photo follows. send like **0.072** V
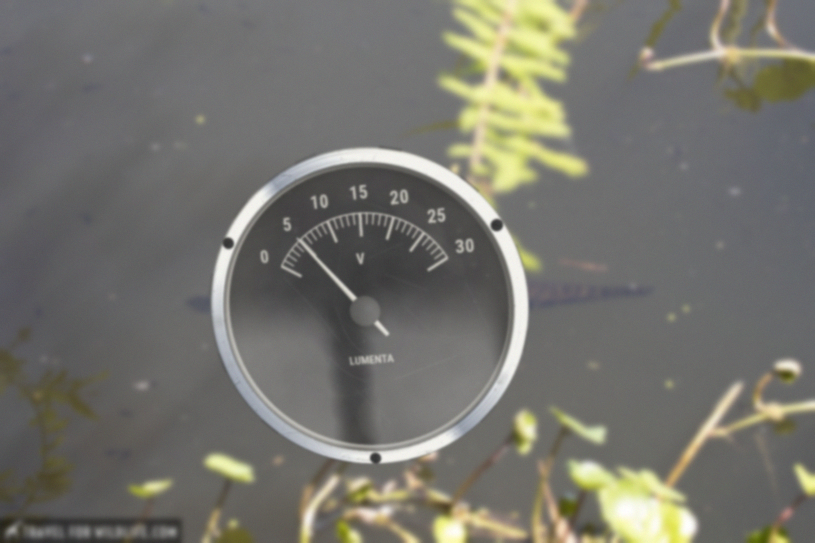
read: **5** V
